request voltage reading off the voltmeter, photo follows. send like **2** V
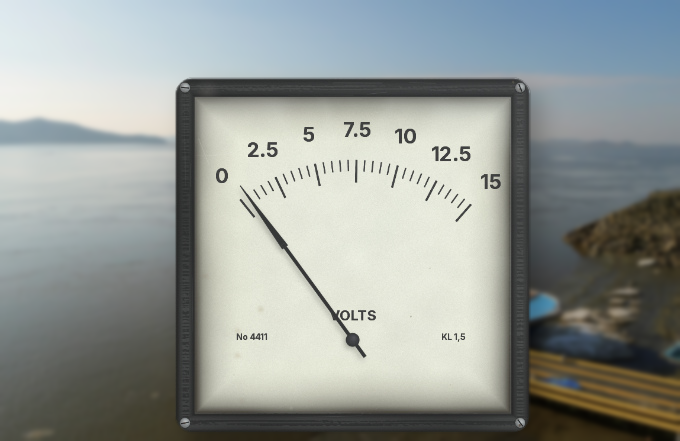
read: **0.5** V
